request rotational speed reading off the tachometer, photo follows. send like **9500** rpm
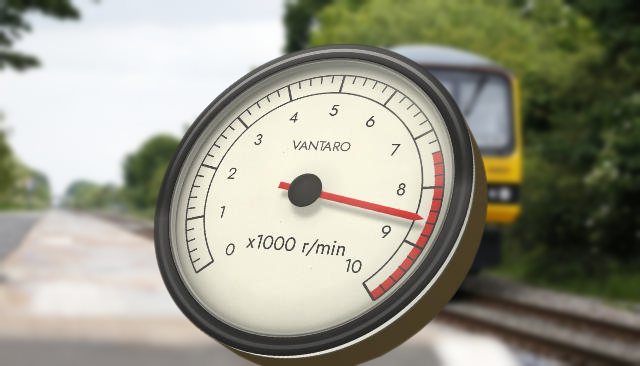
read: **8600** rpm
